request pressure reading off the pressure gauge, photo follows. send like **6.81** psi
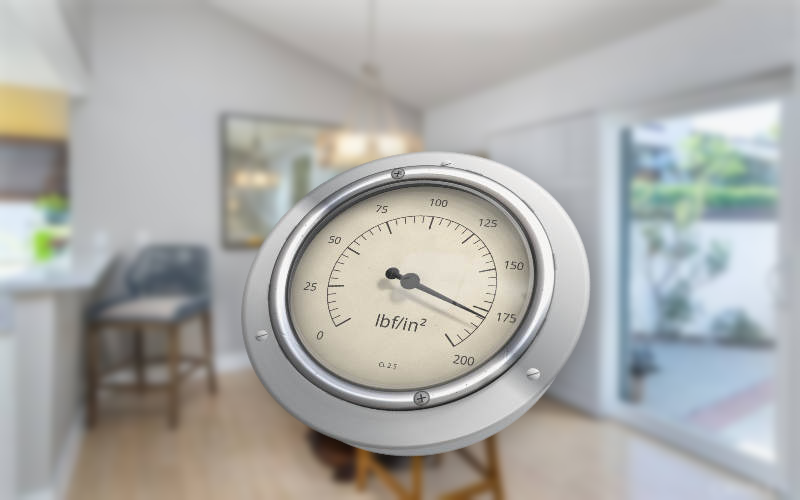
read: **180** psi
